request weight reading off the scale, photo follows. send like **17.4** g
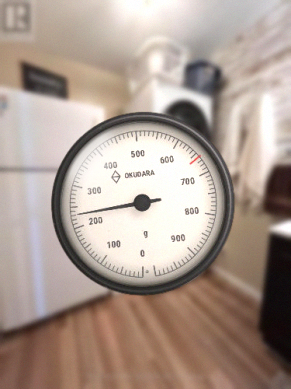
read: **230** g
